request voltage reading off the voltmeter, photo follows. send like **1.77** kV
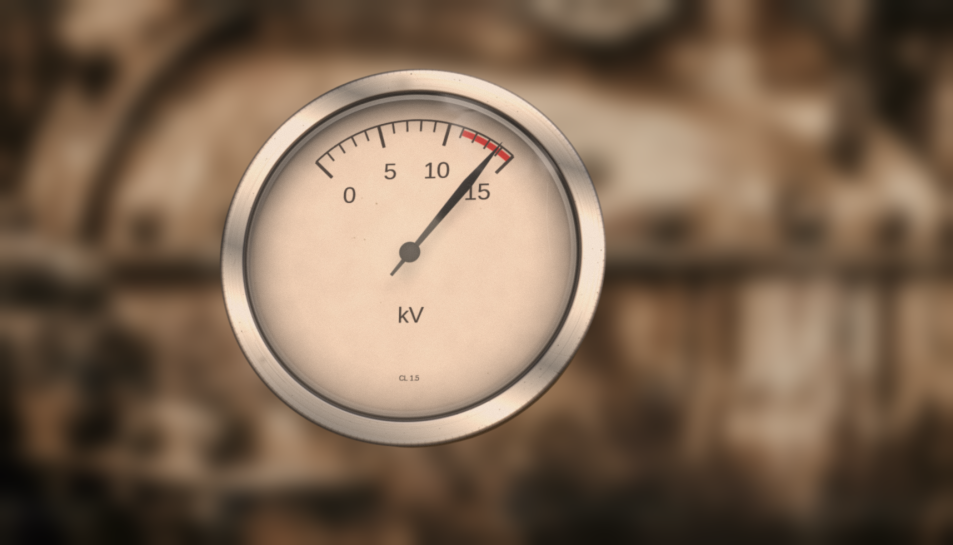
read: **14** kV
